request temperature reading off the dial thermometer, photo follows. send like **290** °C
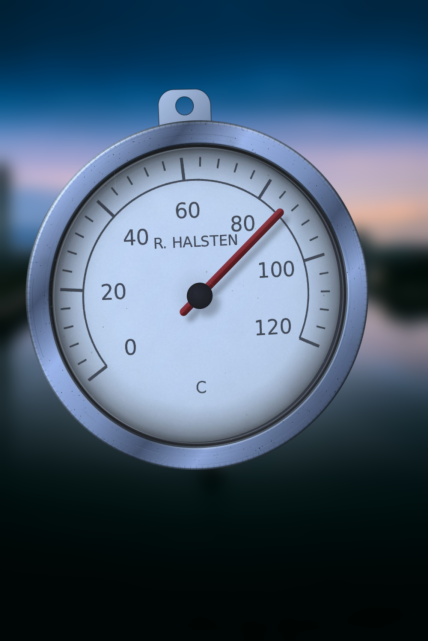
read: **86** °C
